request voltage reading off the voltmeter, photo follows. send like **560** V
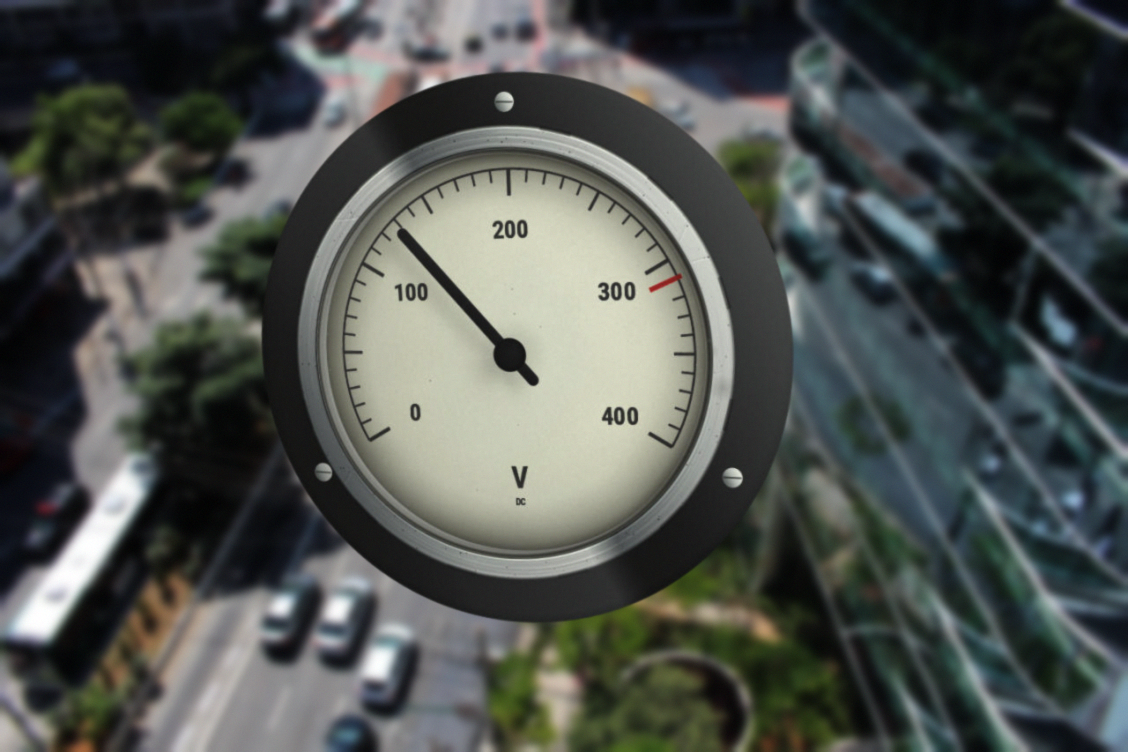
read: **130** V
